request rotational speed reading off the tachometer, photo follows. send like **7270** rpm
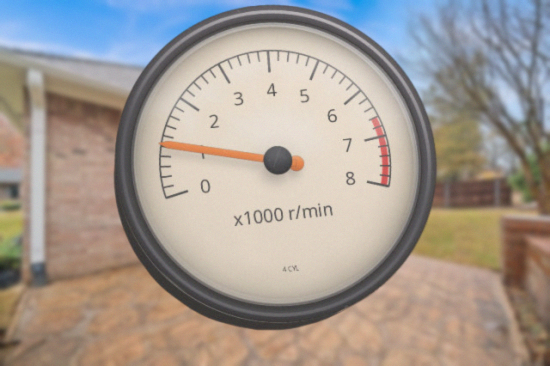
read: **1000** rpm
